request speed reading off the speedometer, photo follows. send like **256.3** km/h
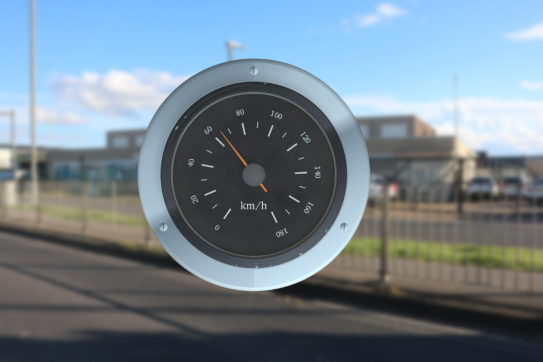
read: **65** km/h
